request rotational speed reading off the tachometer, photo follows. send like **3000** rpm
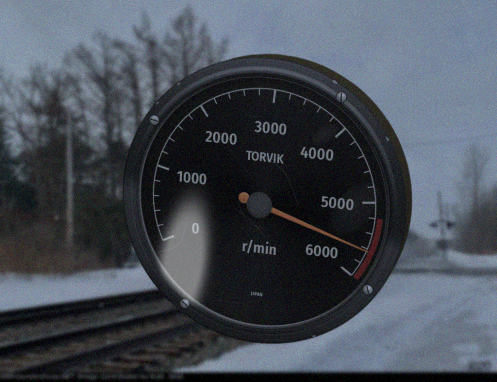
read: **5600** rpm
